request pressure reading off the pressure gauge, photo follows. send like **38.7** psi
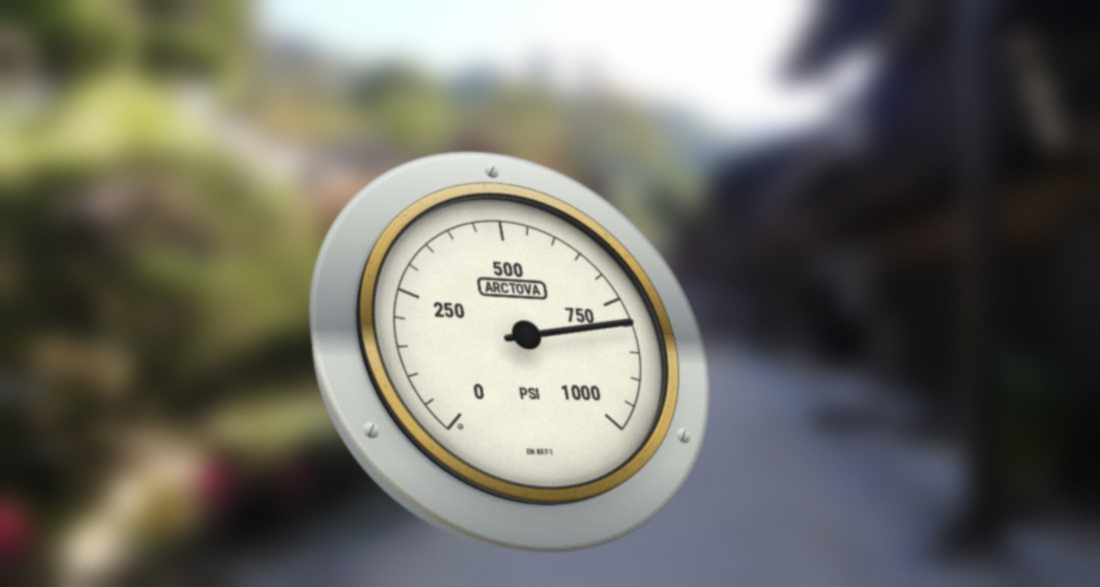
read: **800** psi
